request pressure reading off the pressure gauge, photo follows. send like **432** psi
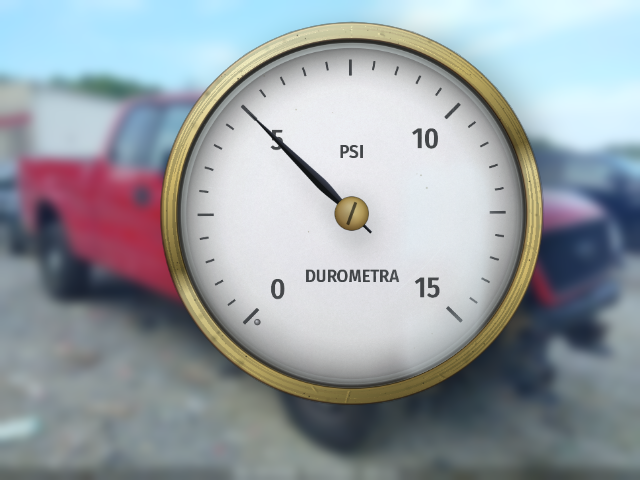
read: **5** psi
